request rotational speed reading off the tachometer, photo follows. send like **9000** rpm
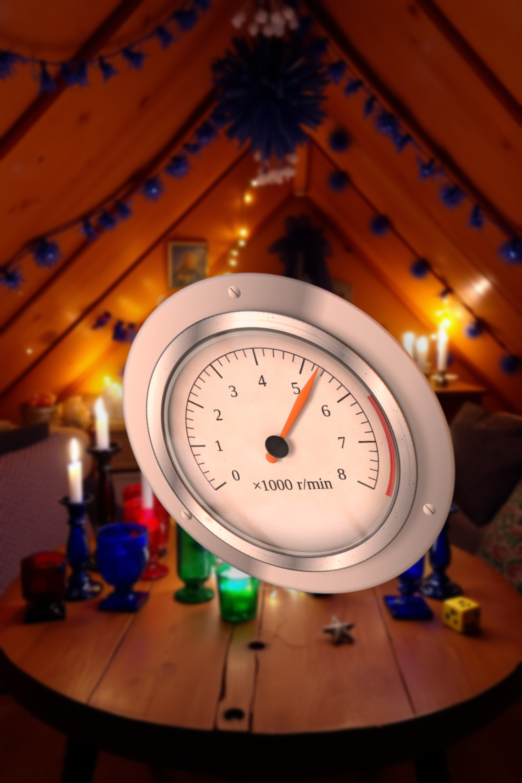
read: **5300** rpm
